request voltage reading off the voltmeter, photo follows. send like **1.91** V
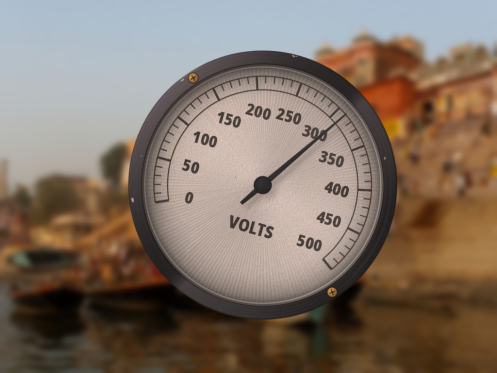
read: **310** V
